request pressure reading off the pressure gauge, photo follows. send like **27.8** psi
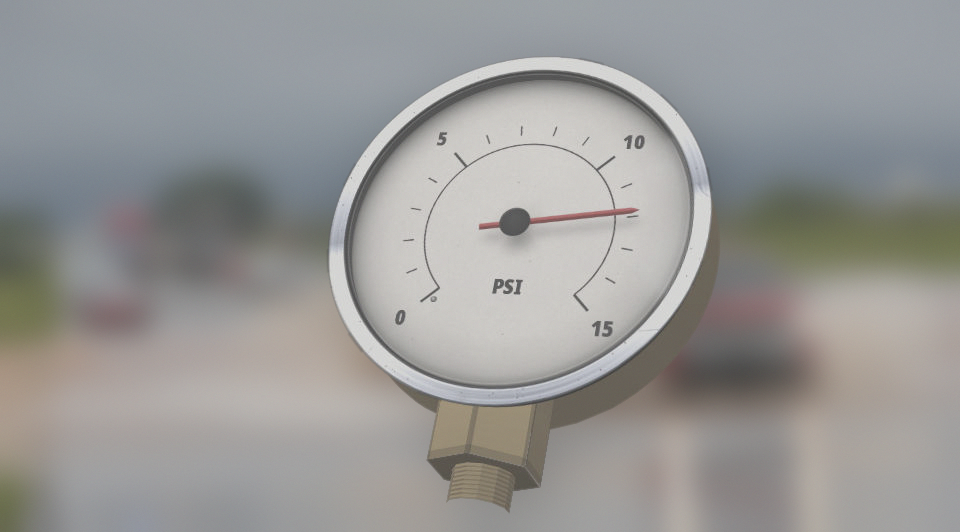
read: **12** psi
